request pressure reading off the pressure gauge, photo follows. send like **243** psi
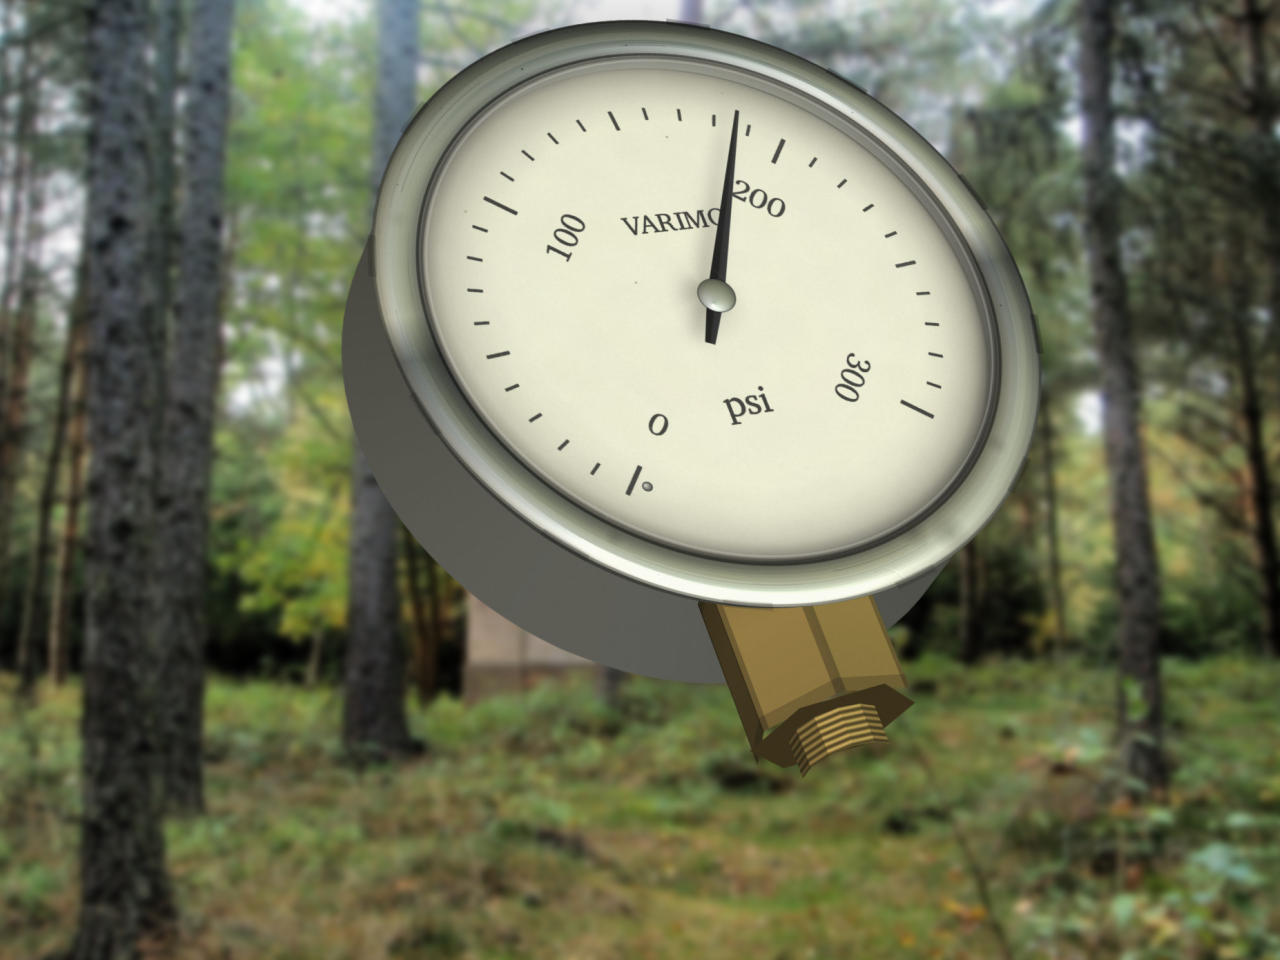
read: **185** psi
